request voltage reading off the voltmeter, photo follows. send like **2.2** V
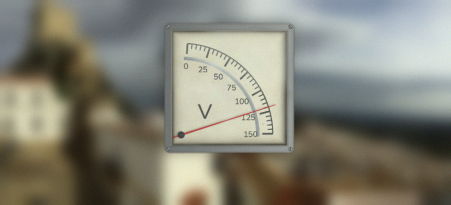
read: **120** V
